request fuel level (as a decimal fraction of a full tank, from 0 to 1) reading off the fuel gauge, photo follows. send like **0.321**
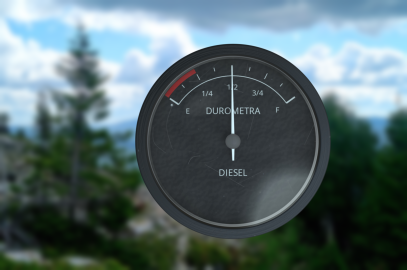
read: **0.5**
